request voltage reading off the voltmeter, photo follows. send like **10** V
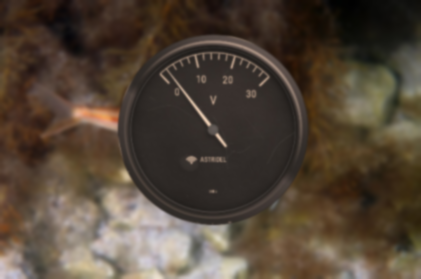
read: **2** V
